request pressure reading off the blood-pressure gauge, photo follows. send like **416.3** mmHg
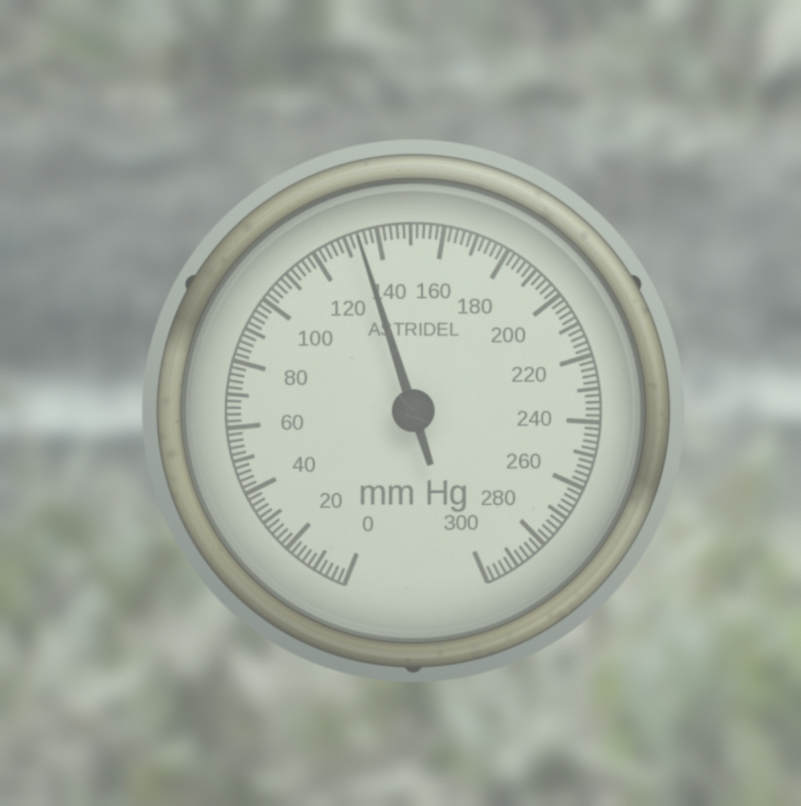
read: **134** mmHg
